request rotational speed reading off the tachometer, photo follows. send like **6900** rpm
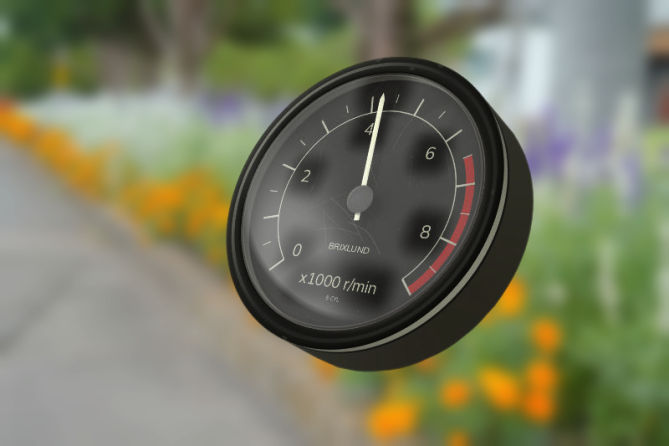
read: **4250** rpm
